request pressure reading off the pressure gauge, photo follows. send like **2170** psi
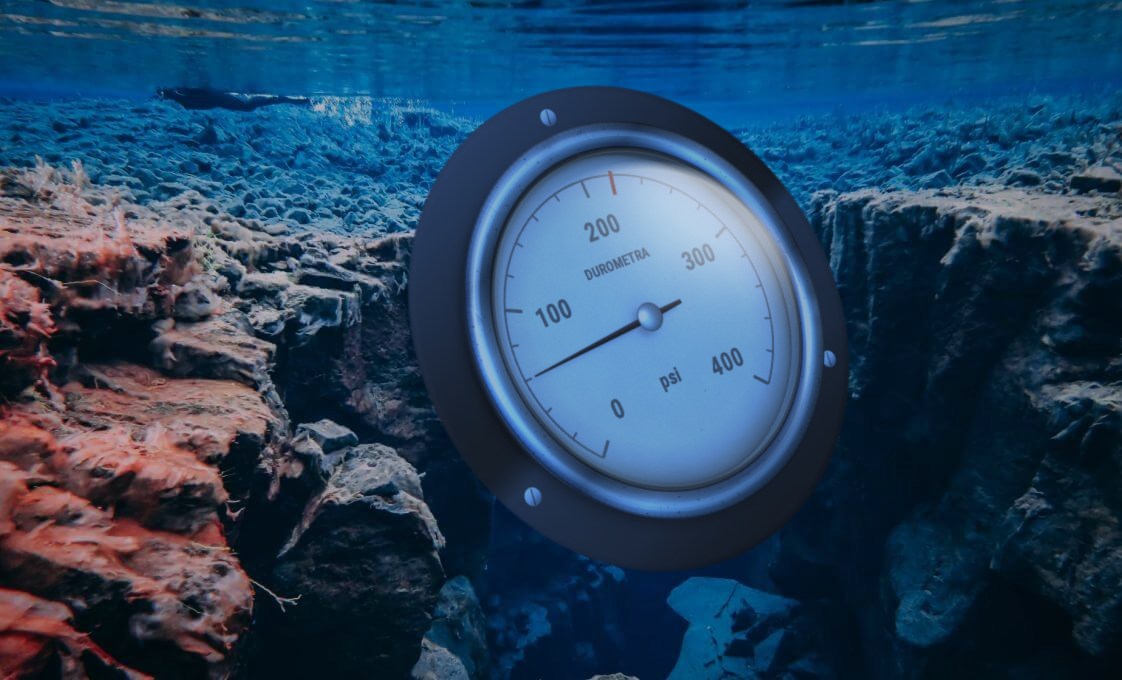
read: **60** psi
